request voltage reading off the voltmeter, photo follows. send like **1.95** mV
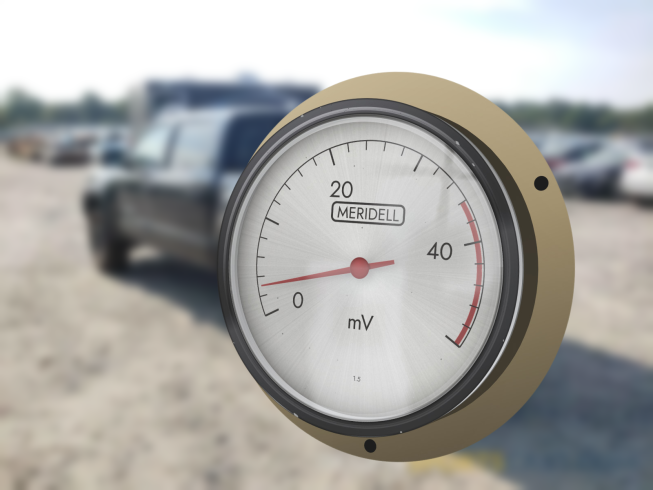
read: **3** mV
